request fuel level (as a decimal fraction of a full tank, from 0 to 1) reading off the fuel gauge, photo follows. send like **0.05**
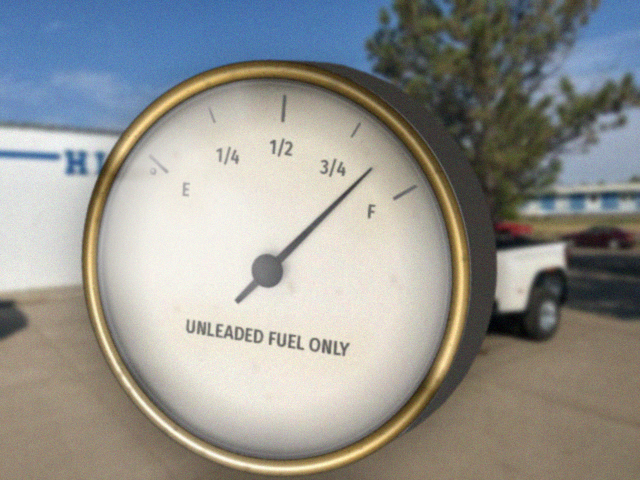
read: **0.875**
